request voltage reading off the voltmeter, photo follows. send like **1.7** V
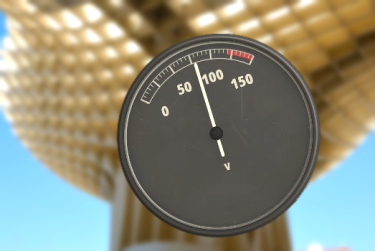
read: **80** V
